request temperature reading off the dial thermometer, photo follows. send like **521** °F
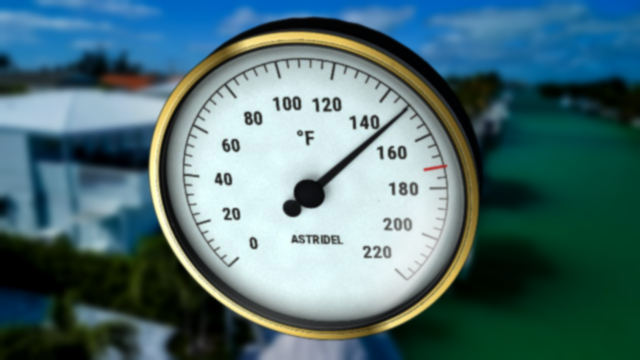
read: **148** °F
